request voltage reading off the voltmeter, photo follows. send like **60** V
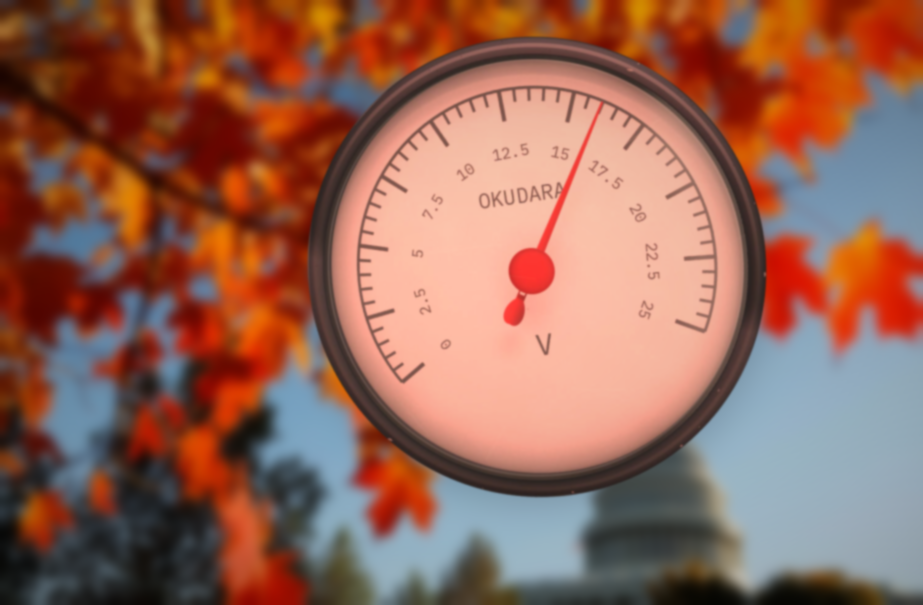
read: **16** V
